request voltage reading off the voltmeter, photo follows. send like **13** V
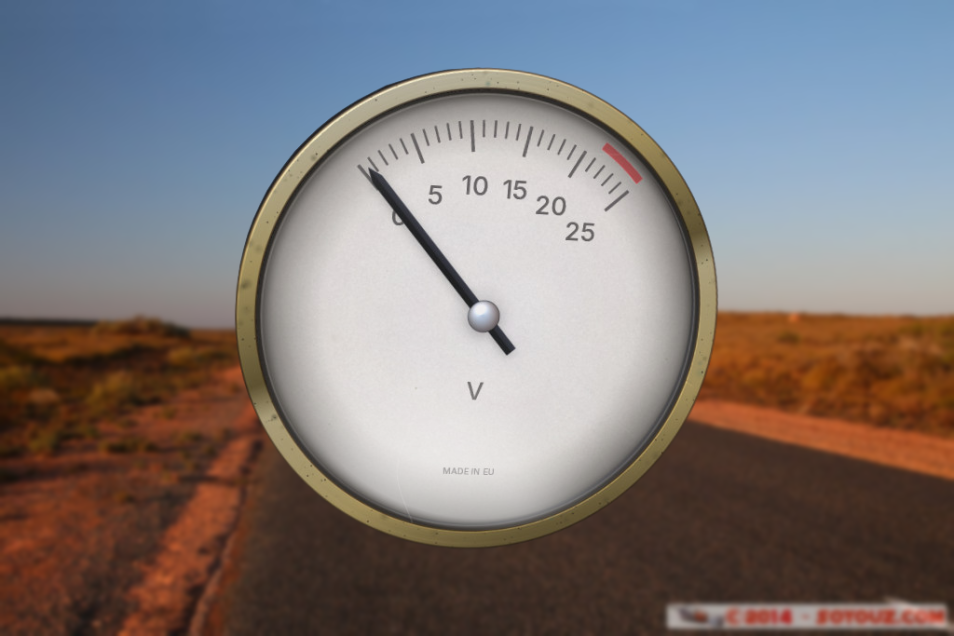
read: **0.5** V
